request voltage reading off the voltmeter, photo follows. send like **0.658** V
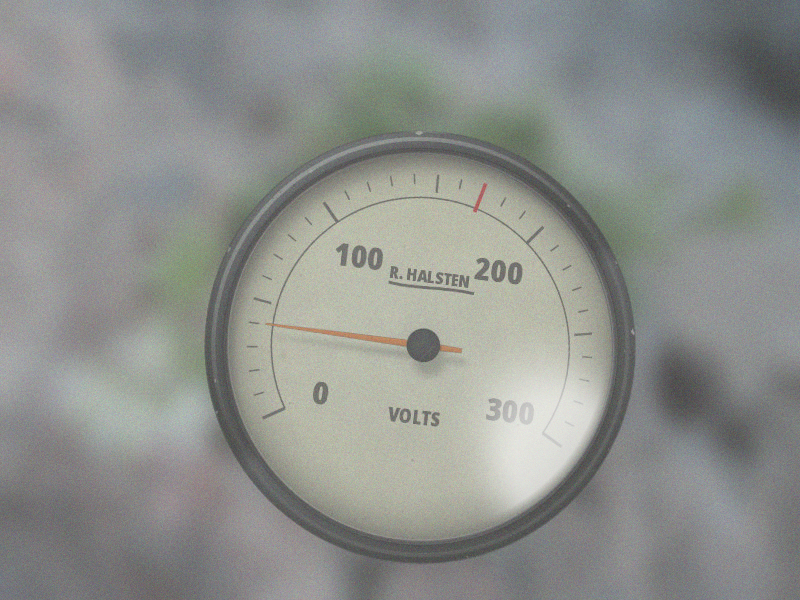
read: **40** V
